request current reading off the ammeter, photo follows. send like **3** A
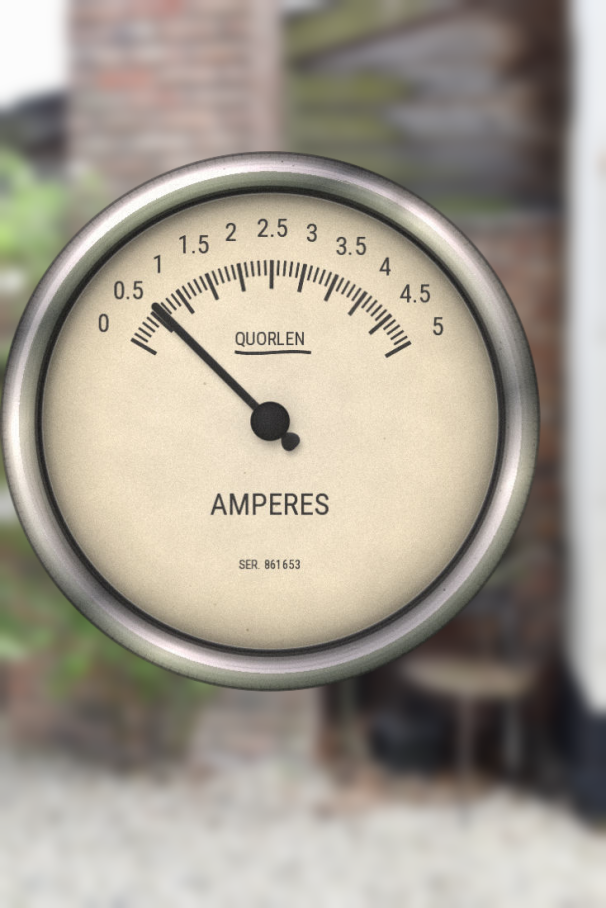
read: **0.6** A
